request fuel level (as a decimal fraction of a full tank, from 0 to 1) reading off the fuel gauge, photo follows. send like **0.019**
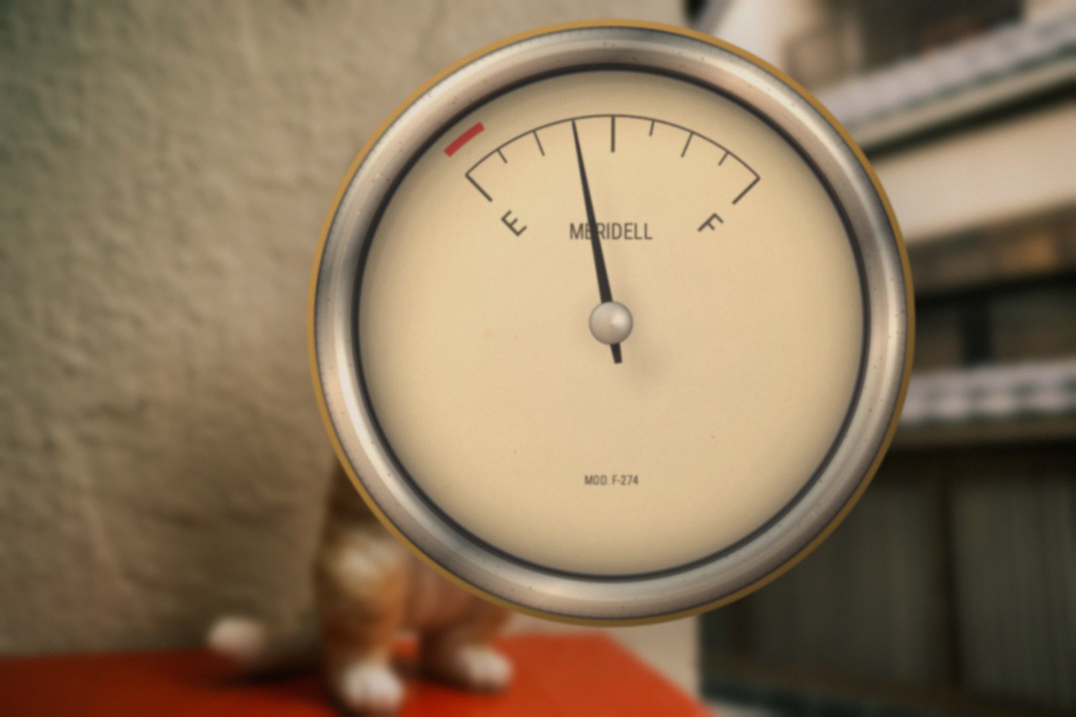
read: **0.375**
